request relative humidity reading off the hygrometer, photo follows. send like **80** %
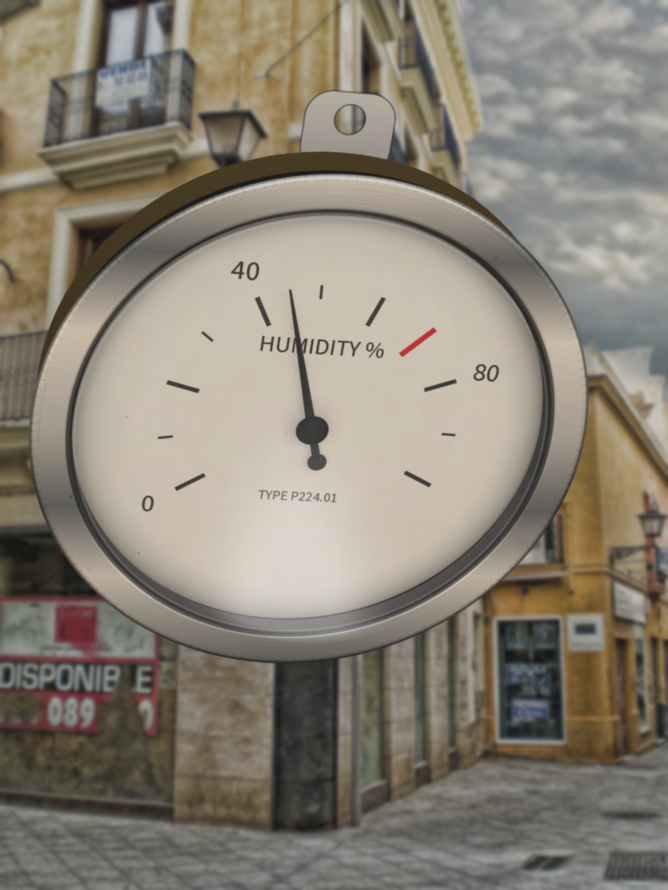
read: **45** %
